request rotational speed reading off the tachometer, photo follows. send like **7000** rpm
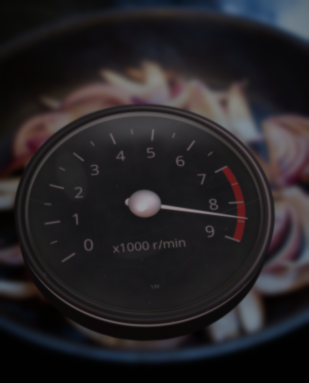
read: **8500** rpm
